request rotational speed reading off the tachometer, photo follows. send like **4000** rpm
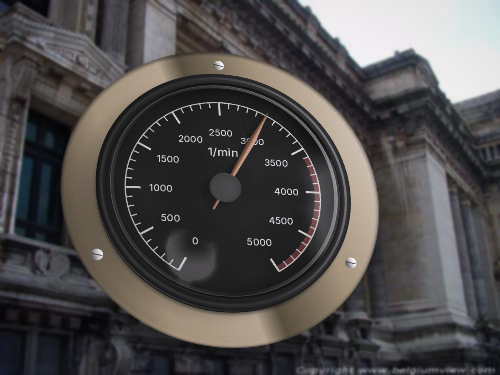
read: **3000** rpm
